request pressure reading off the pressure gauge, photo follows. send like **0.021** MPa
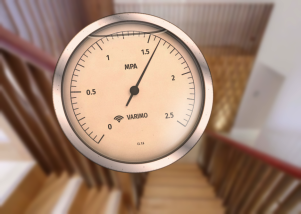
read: **1.6** MPa
